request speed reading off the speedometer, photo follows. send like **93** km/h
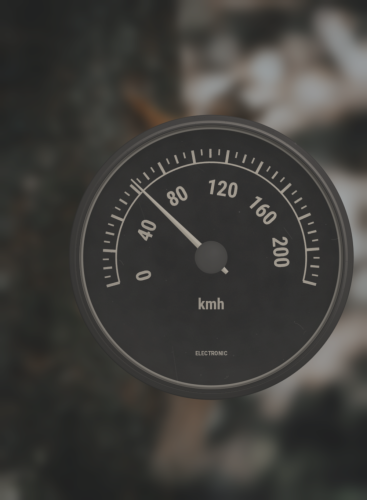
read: **62.5** km/h
